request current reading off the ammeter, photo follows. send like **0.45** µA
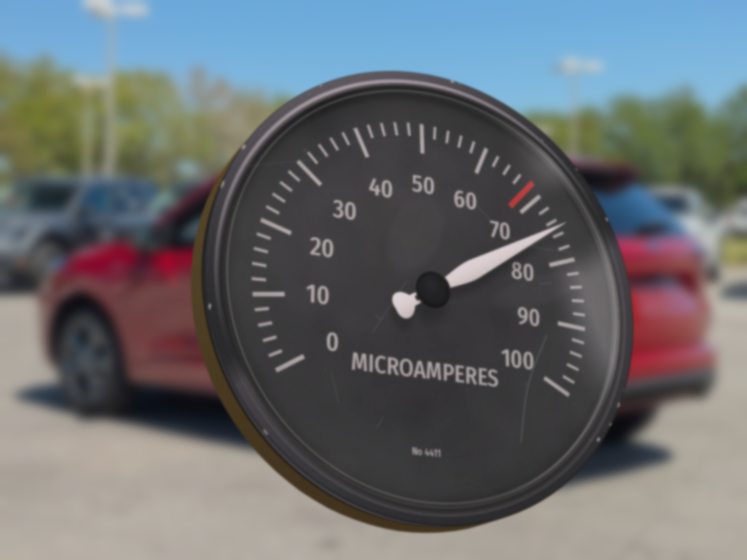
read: **75** µA
